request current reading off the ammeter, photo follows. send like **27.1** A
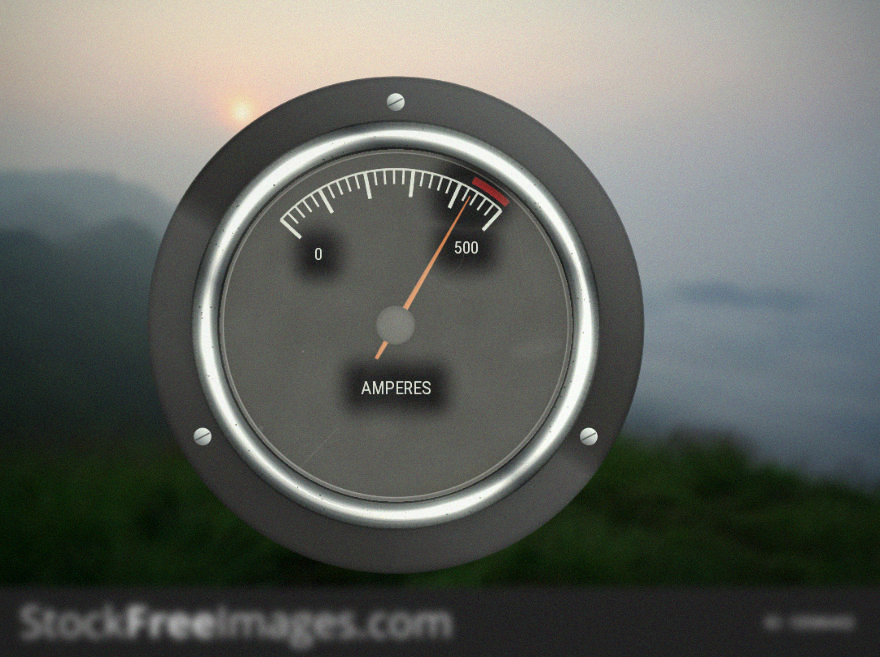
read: **430** A
